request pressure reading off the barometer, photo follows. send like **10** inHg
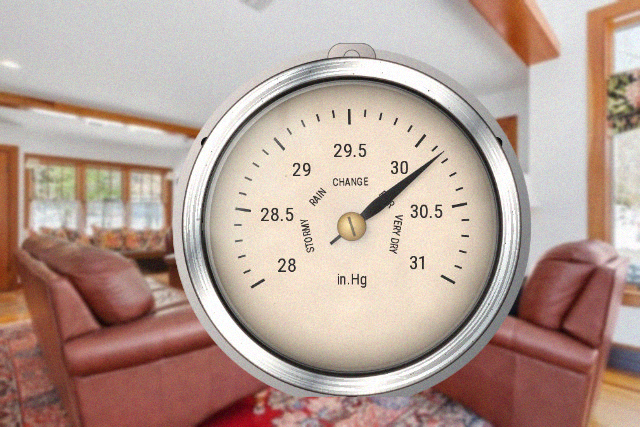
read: **30.15** inHg
